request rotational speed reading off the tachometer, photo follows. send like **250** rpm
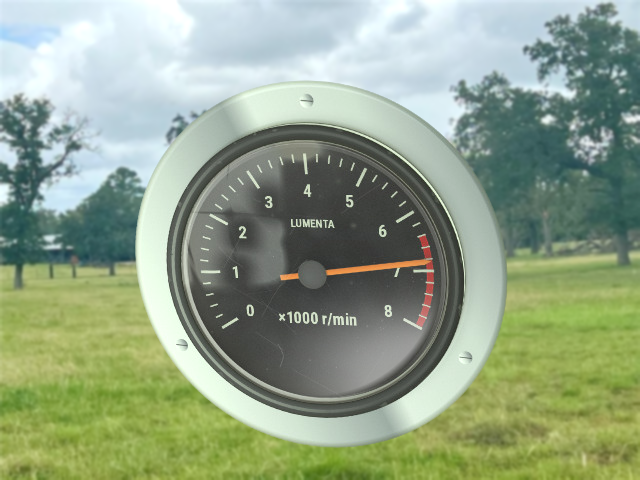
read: **6800** rpm
